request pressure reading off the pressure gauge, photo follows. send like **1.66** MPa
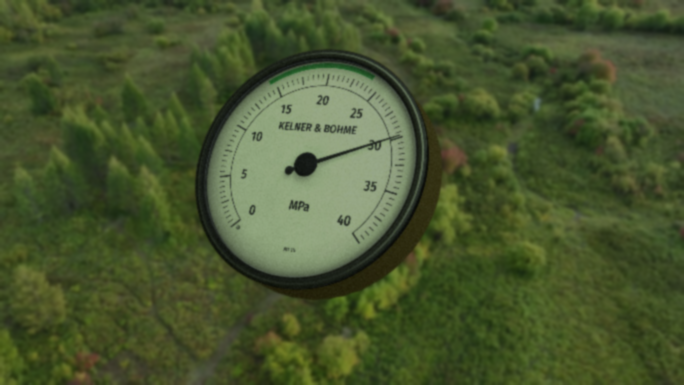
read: **30** MPa
